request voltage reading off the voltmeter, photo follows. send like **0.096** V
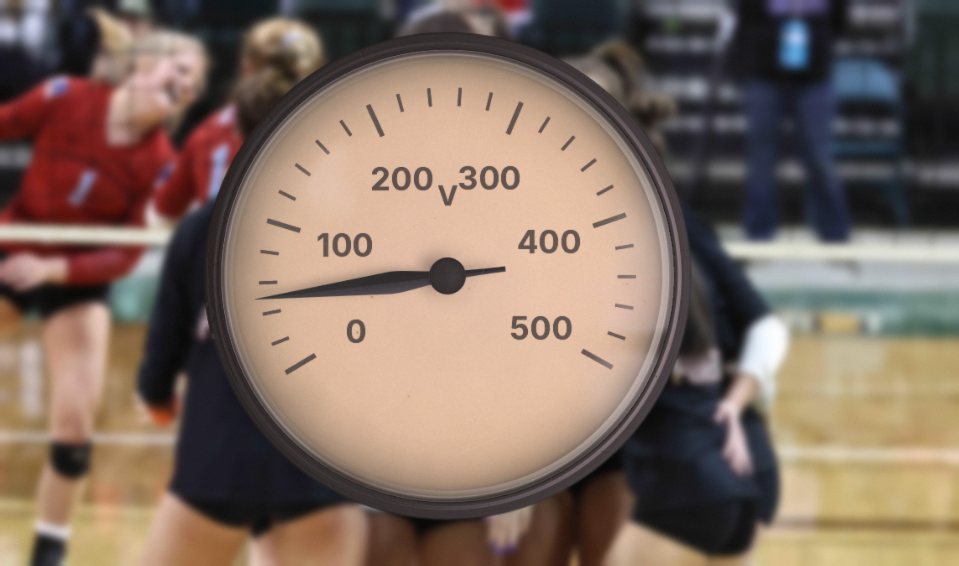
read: **50** V
